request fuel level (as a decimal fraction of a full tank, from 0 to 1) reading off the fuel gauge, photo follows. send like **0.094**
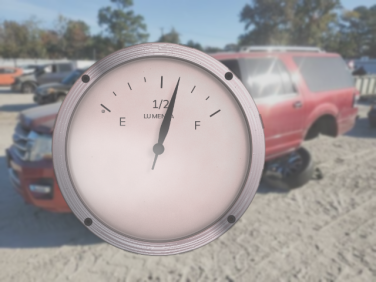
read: **0.625**
